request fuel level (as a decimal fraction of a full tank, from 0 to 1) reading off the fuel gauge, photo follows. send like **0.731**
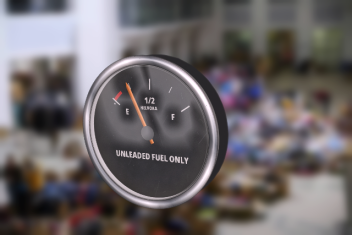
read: **0.25**
